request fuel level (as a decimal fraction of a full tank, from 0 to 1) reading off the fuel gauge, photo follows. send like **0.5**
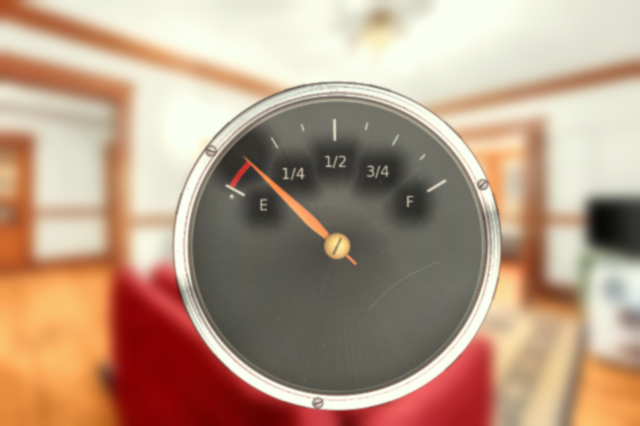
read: **0.125**
